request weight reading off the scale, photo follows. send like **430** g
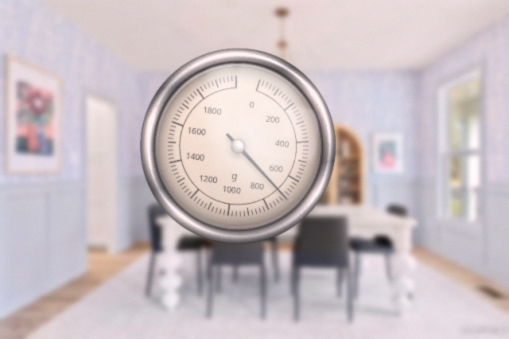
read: **700** g
